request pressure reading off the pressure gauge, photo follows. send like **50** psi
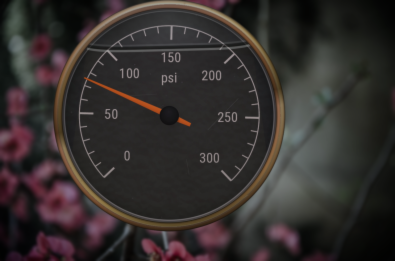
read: **75** psi
